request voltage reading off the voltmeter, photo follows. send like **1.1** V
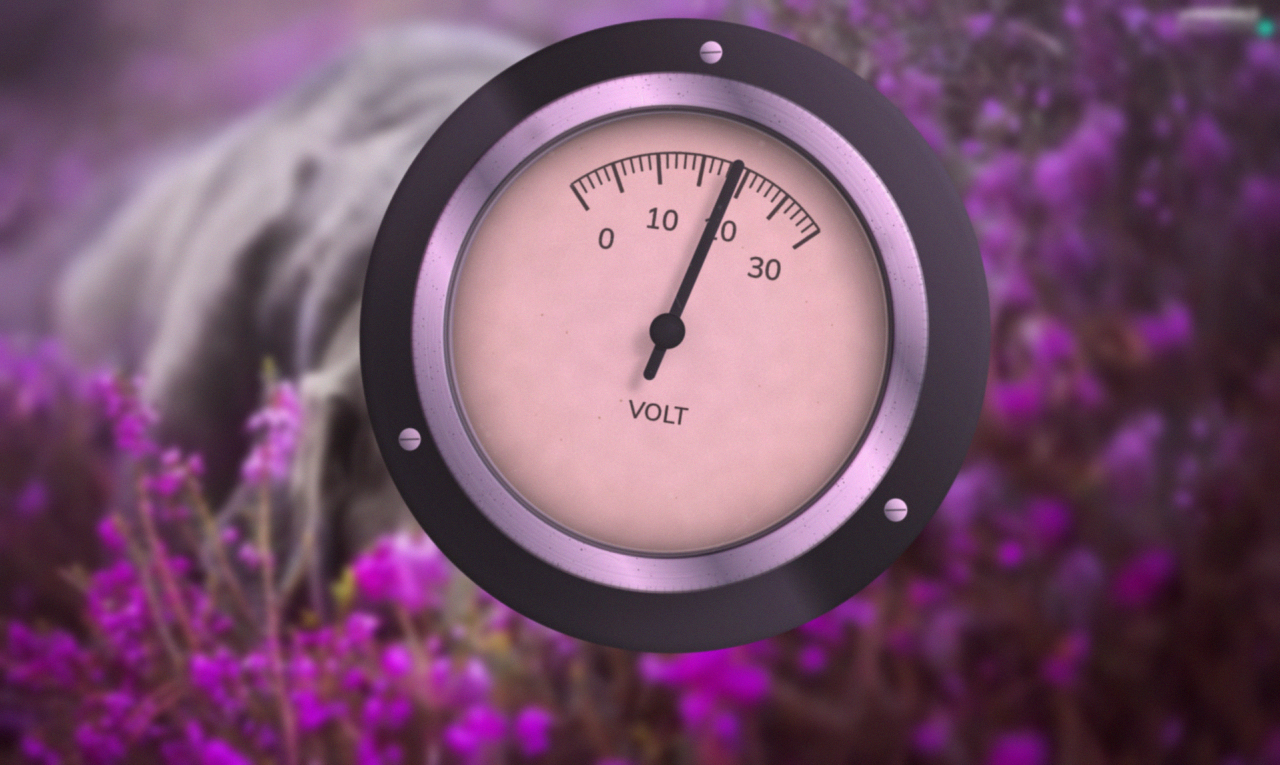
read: **19** V
